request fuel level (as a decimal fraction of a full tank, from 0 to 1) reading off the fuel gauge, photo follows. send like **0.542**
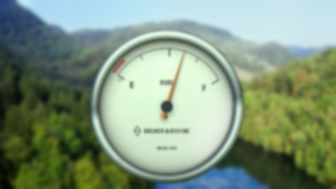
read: **0.625**
